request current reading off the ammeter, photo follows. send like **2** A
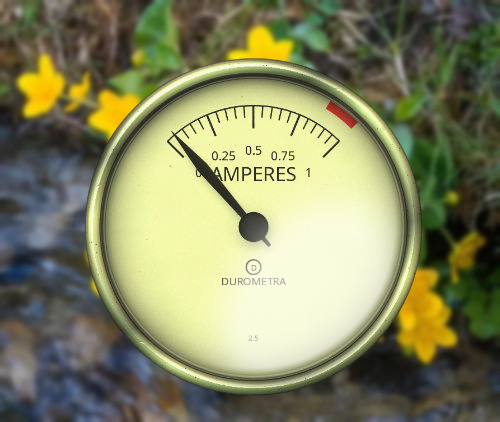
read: **0.05** A
